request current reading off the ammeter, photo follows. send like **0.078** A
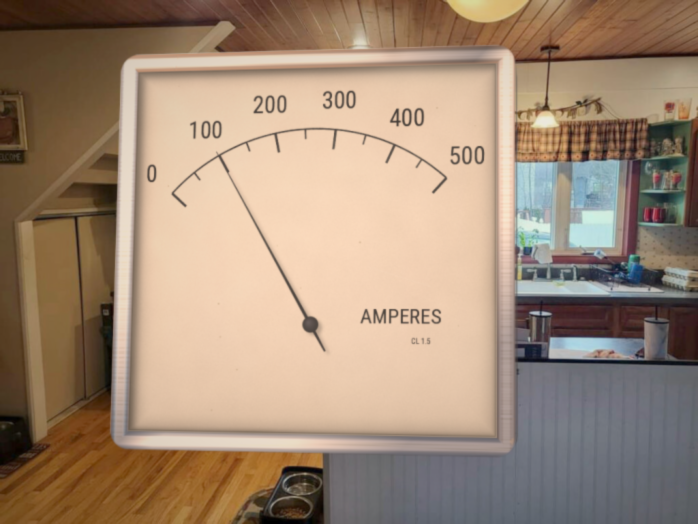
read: **100** A
